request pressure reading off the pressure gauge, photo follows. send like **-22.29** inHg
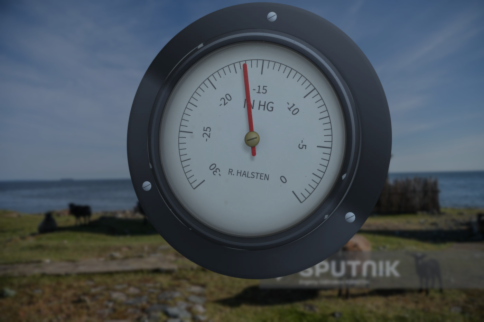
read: **-16.5** inHg
